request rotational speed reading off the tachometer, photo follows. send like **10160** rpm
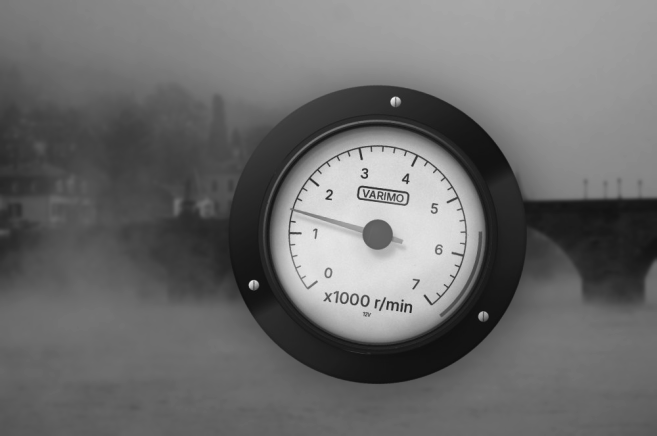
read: **1400** rpm
